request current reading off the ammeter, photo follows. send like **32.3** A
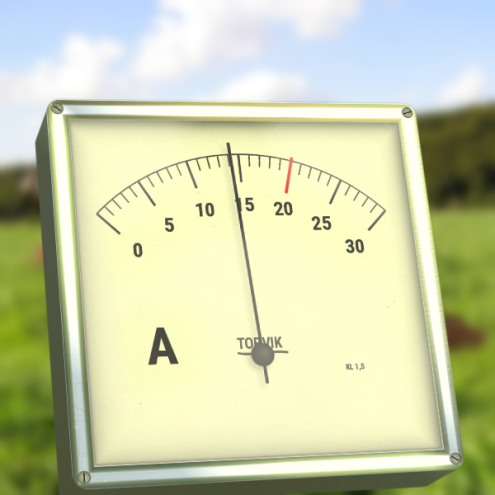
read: **14** A
